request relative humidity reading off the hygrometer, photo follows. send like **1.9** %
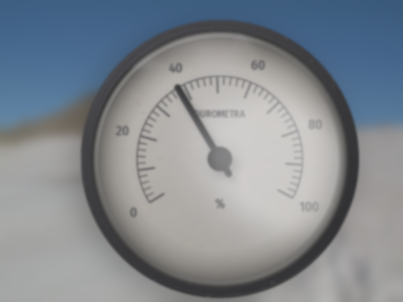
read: **38** %
